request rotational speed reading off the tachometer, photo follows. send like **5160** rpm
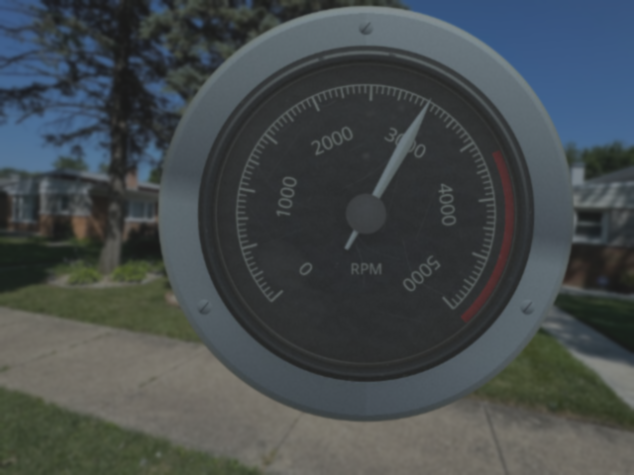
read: **3000** rpm
